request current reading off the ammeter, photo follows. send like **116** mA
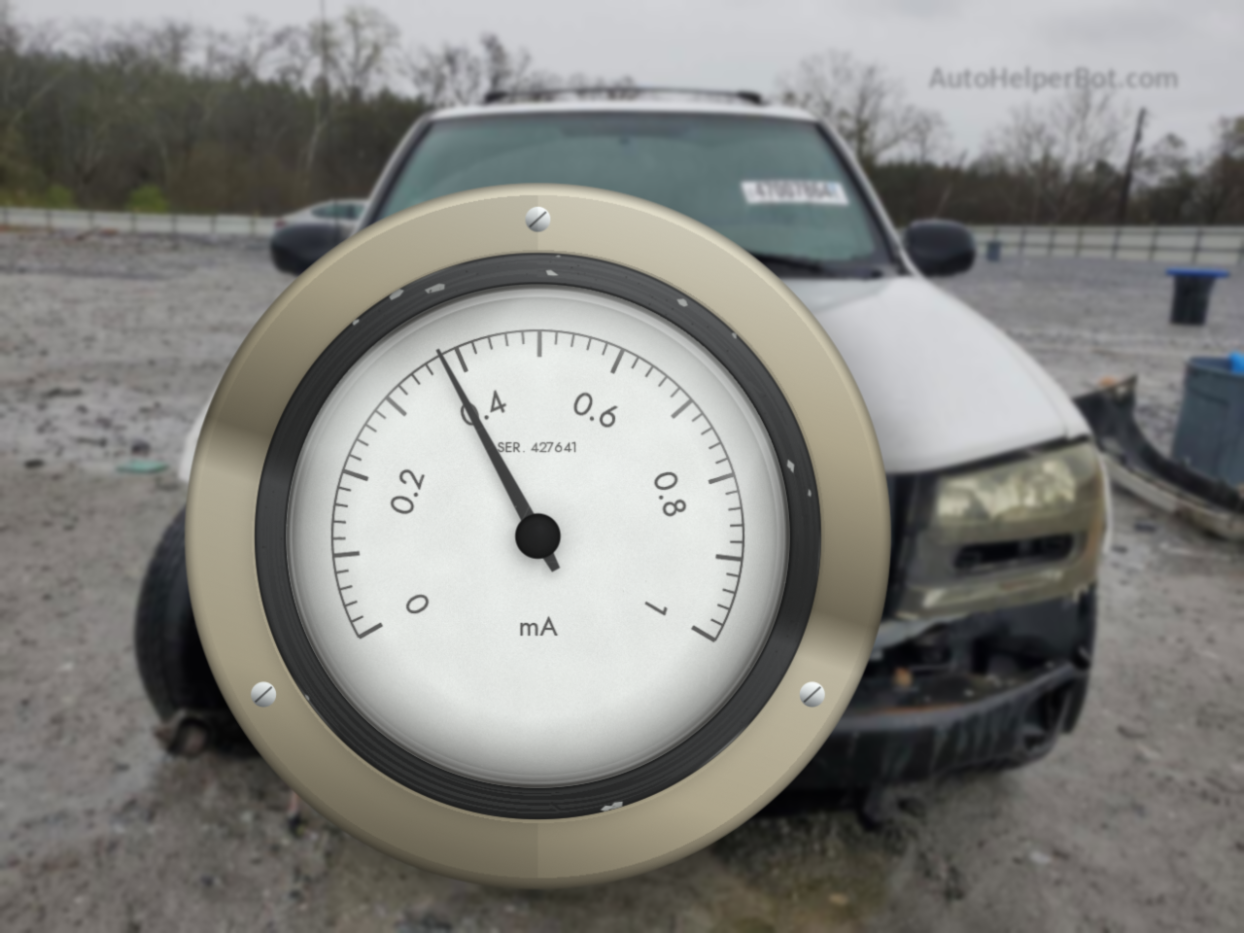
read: **0.38** mA
